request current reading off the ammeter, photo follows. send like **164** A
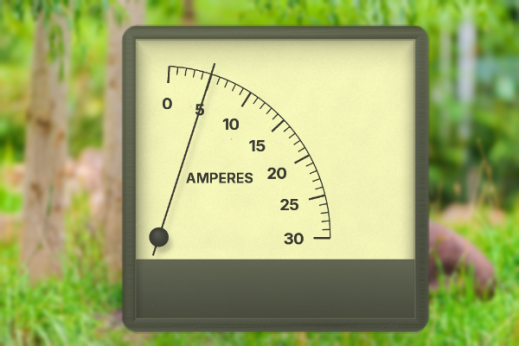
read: **5** A
